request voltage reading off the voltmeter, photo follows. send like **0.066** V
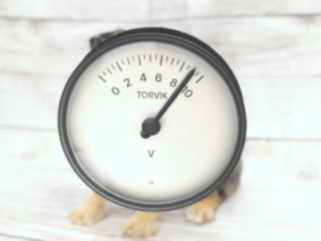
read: **9** V
